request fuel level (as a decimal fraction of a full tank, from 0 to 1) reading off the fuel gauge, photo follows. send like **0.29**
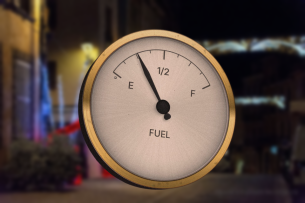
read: **0.25**
